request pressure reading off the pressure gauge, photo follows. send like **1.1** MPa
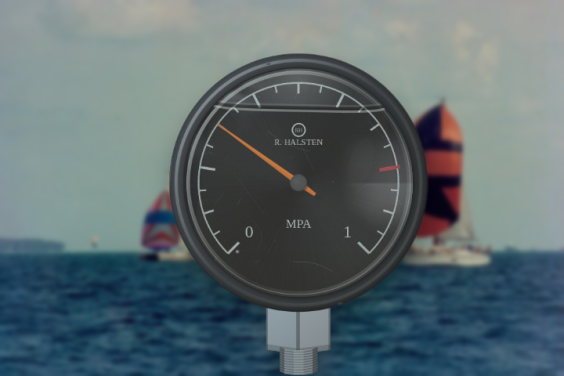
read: **0.3** MPa
